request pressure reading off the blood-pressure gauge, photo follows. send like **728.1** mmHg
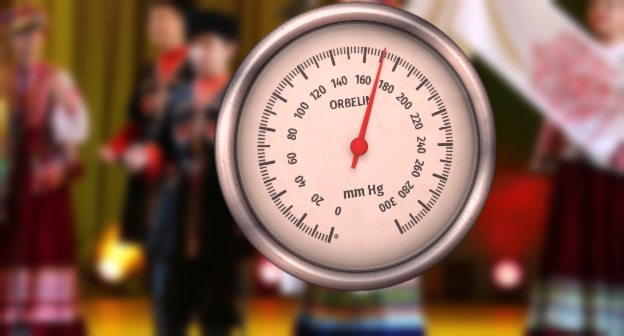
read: **170** mmHg
